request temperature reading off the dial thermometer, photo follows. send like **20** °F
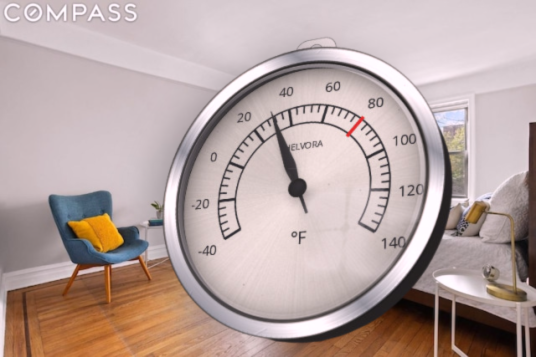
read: **32** °F
